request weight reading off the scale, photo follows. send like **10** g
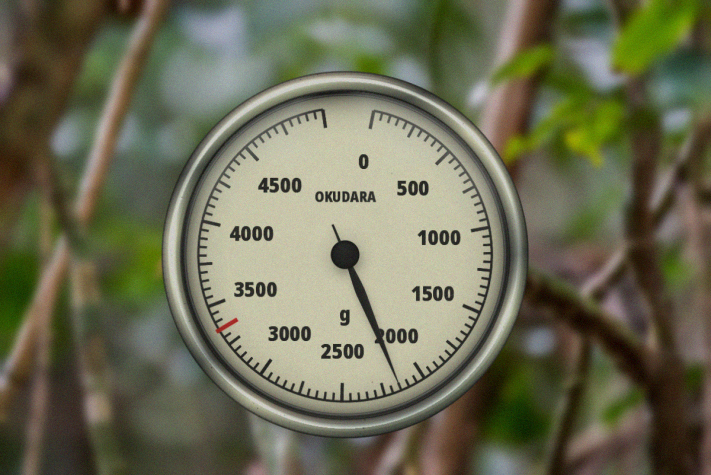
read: **2150** g
